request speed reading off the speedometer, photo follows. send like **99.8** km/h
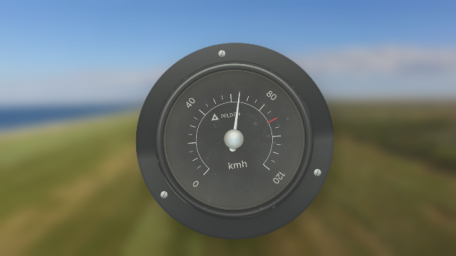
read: **65** km/h
